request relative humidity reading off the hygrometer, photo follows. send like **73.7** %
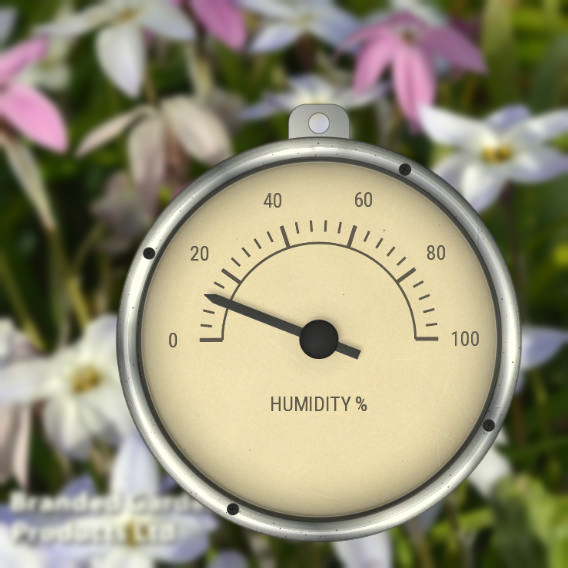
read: **12** %
